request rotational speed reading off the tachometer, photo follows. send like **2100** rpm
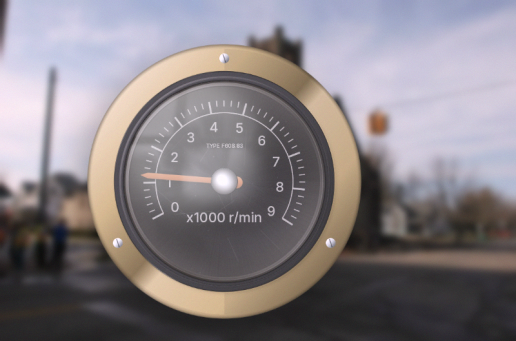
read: **1200** rpm
